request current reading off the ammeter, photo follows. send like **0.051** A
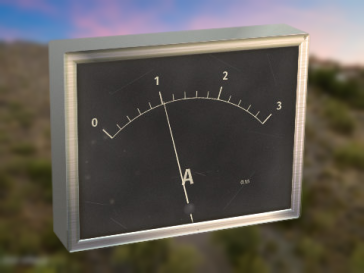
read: **1** A
